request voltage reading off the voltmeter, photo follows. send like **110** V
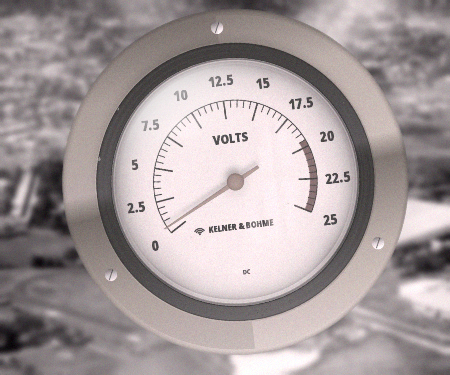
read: **0.5** V
